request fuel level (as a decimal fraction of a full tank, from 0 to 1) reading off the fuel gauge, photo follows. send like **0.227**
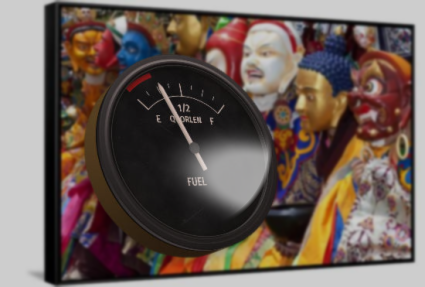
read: **0.25**
